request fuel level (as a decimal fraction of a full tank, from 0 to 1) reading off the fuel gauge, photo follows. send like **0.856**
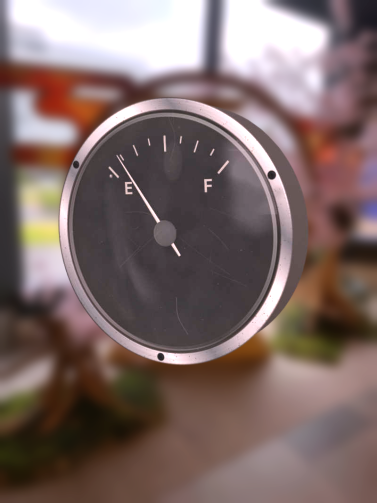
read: **0.125**
